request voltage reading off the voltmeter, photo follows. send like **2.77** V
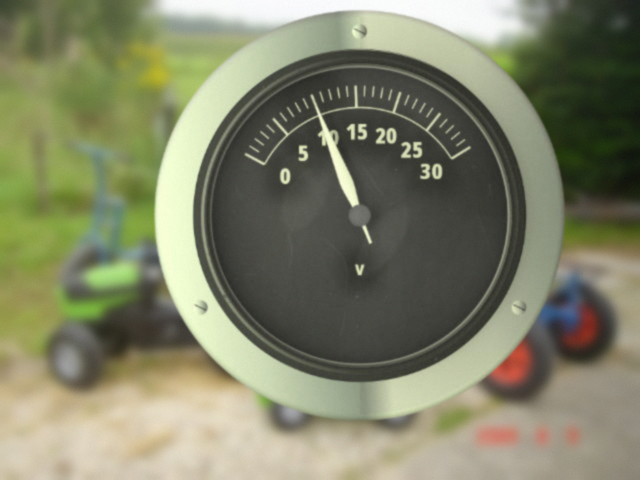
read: **10** V
